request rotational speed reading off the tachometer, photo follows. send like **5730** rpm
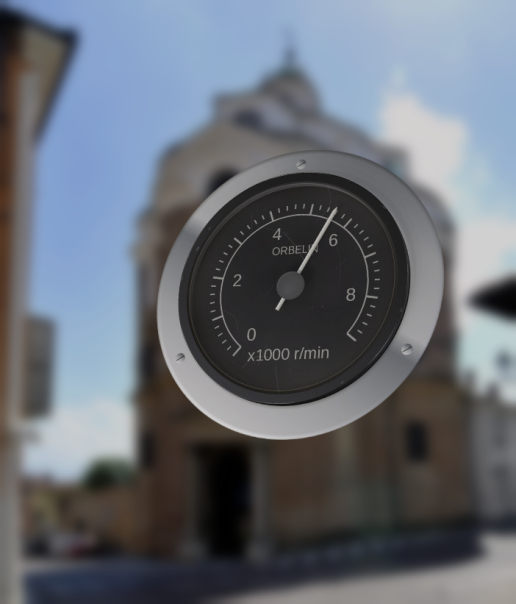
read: **5600** rpm
